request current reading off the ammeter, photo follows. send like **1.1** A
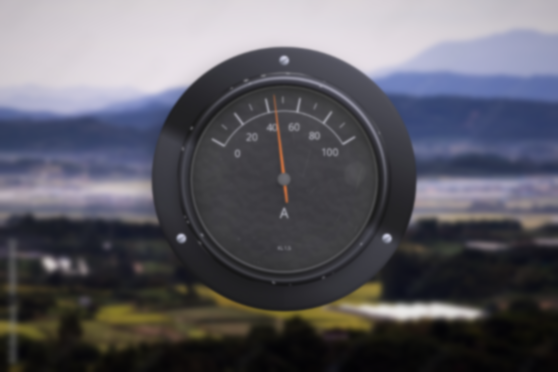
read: **45** A
